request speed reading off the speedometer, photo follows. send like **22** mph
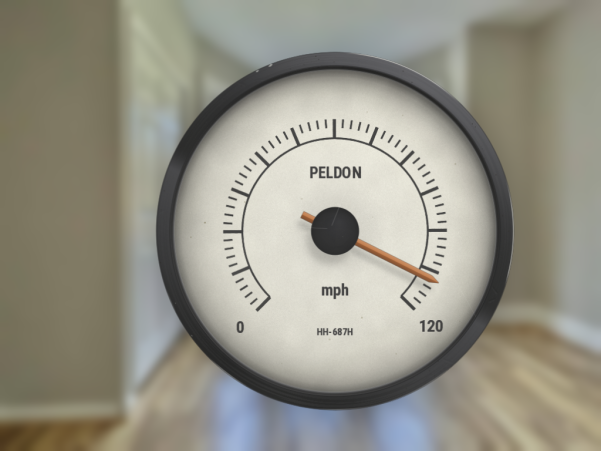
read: **112** mph
